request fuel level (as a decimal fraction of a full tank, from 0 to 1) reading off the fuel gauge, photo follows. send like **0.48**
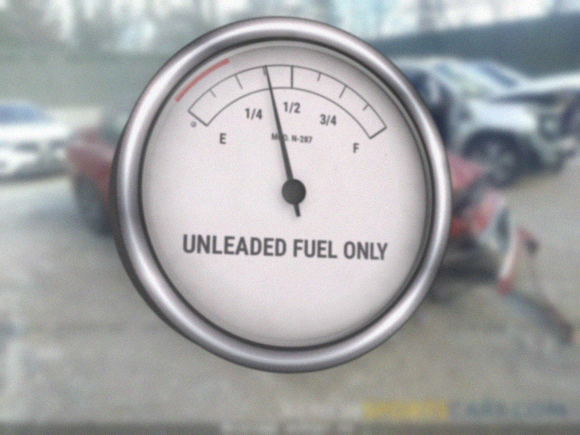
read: **0.375**
